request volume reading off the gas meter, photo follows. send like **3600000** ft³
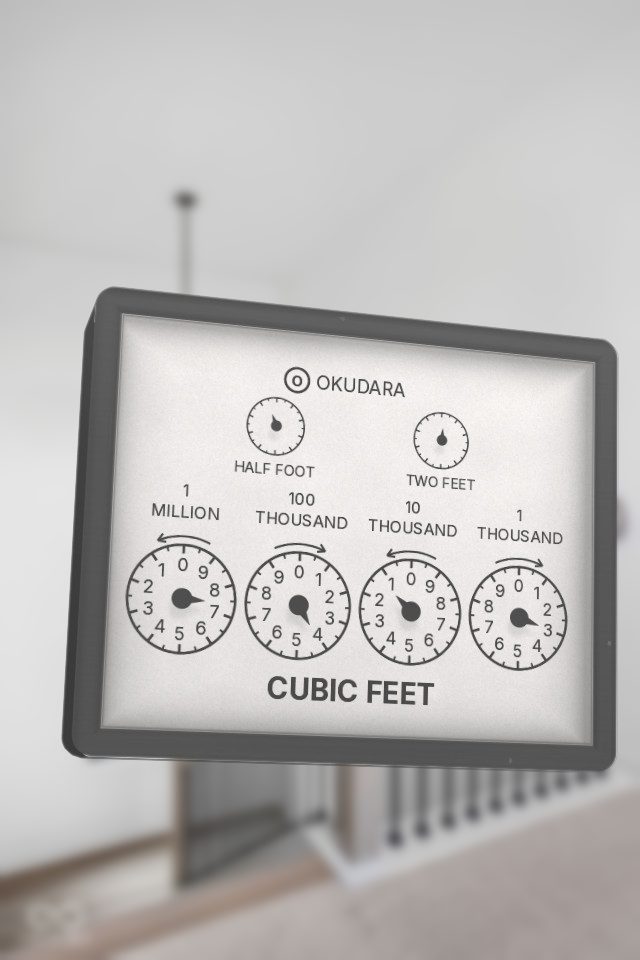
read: **741300** ft³
